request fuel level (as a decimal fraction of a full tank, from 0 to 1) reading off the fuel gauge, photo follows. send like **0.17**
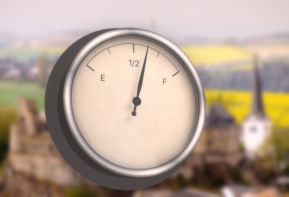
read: **0.625**
